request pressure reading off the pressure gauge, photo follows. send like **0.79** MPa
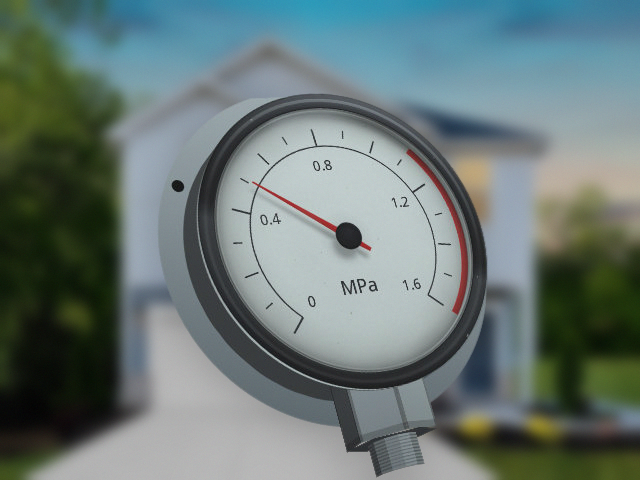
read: **0.5** MPa
